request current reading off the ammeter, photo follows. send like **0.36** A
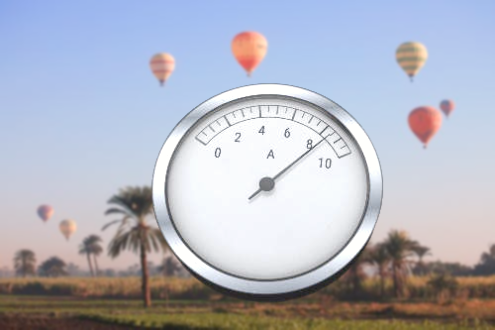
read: **8.5** A
